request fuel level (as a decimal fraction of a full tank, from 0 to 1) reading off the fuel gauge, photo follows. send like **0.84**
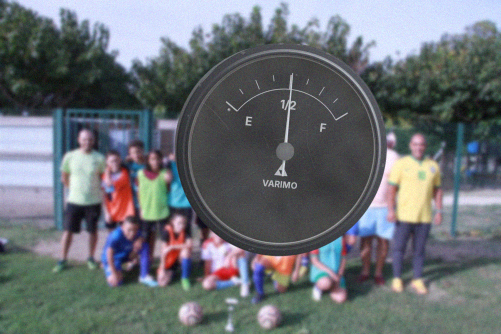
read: **0.5**
